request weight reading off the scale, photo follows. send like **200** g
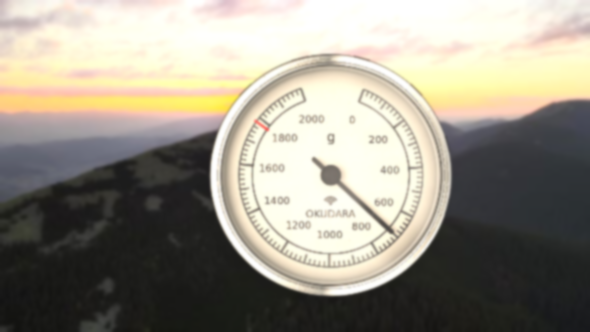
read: **700** g
